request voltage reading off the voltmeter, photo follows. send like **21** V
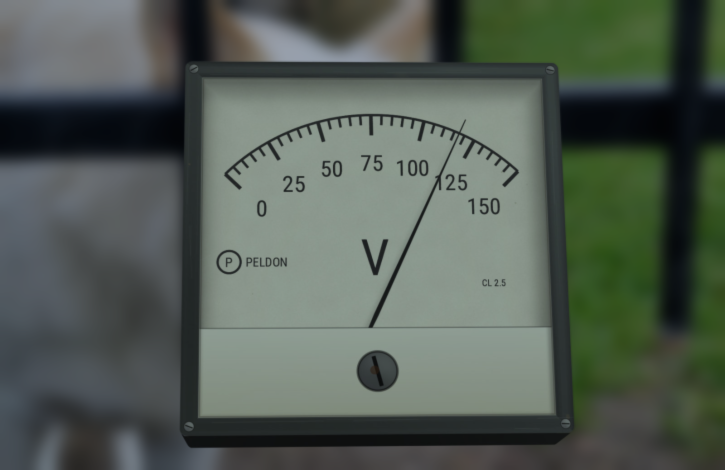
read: **117.5** V
